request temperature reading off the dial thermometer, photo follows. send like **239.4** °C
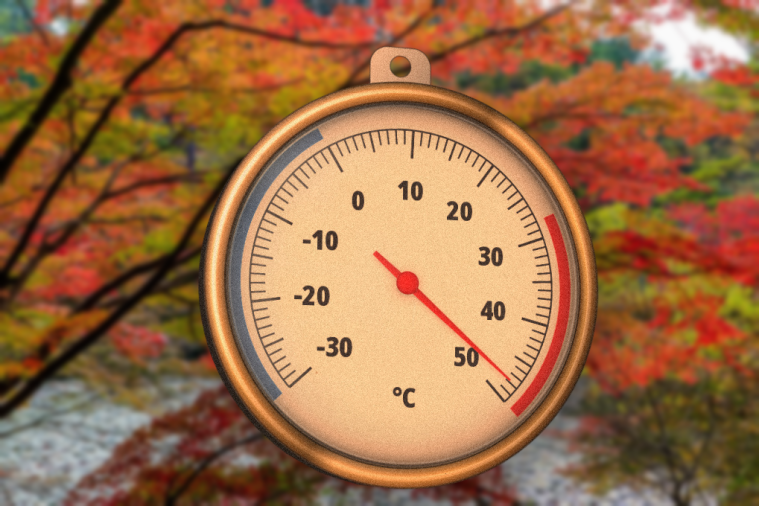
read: **48** °C
